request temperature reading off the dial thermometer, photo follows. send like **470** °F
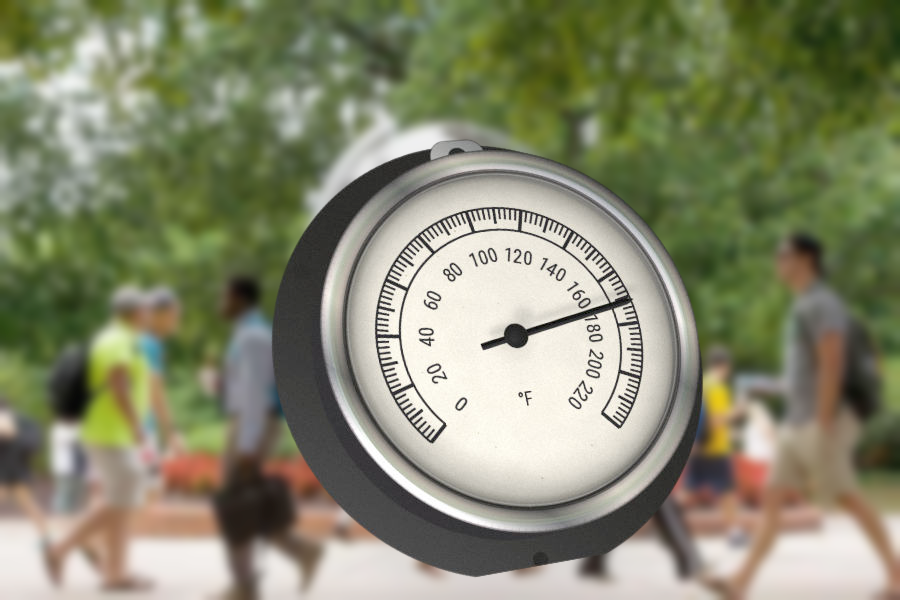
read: **172** °F
